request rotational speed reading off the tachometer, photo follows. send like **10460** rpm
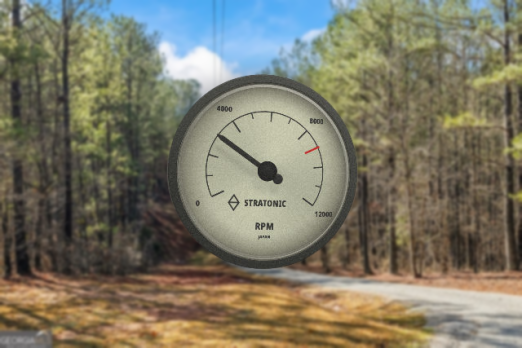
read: **3000** rpm
